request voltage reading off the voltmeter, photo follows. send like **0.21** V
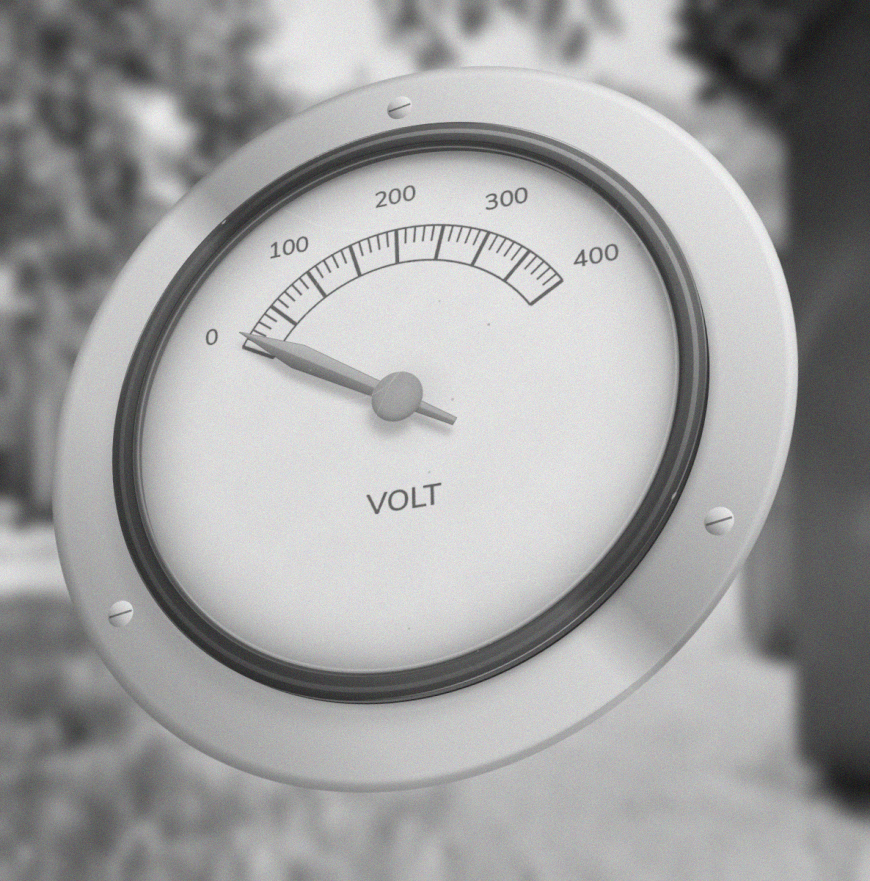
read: **10** V
